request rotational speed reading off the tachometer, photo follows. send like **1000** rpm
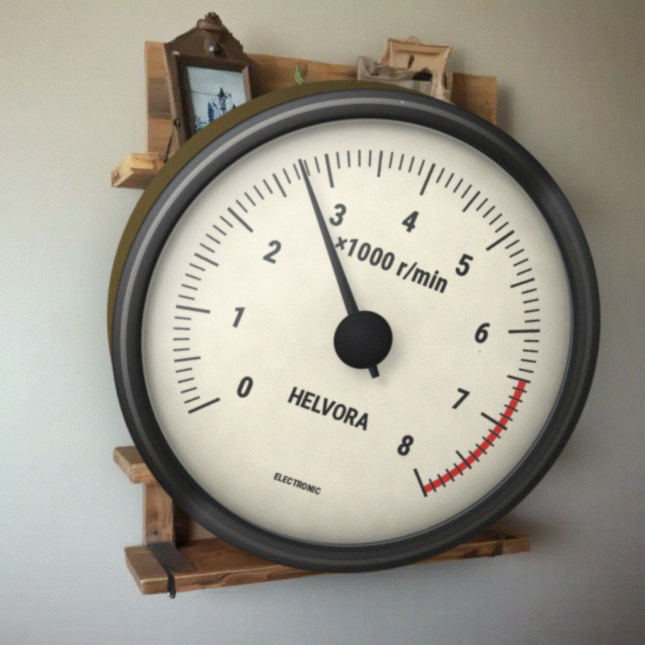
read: **2750** rpm
